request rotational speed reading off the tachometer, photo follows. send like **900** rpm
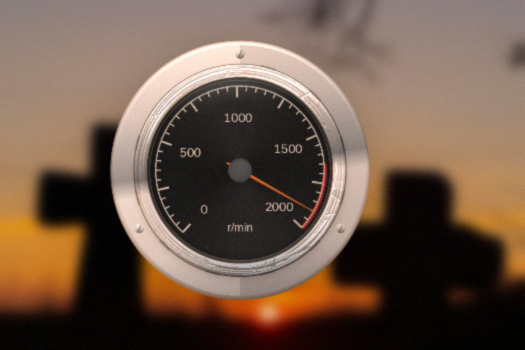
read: **1900** rpm
